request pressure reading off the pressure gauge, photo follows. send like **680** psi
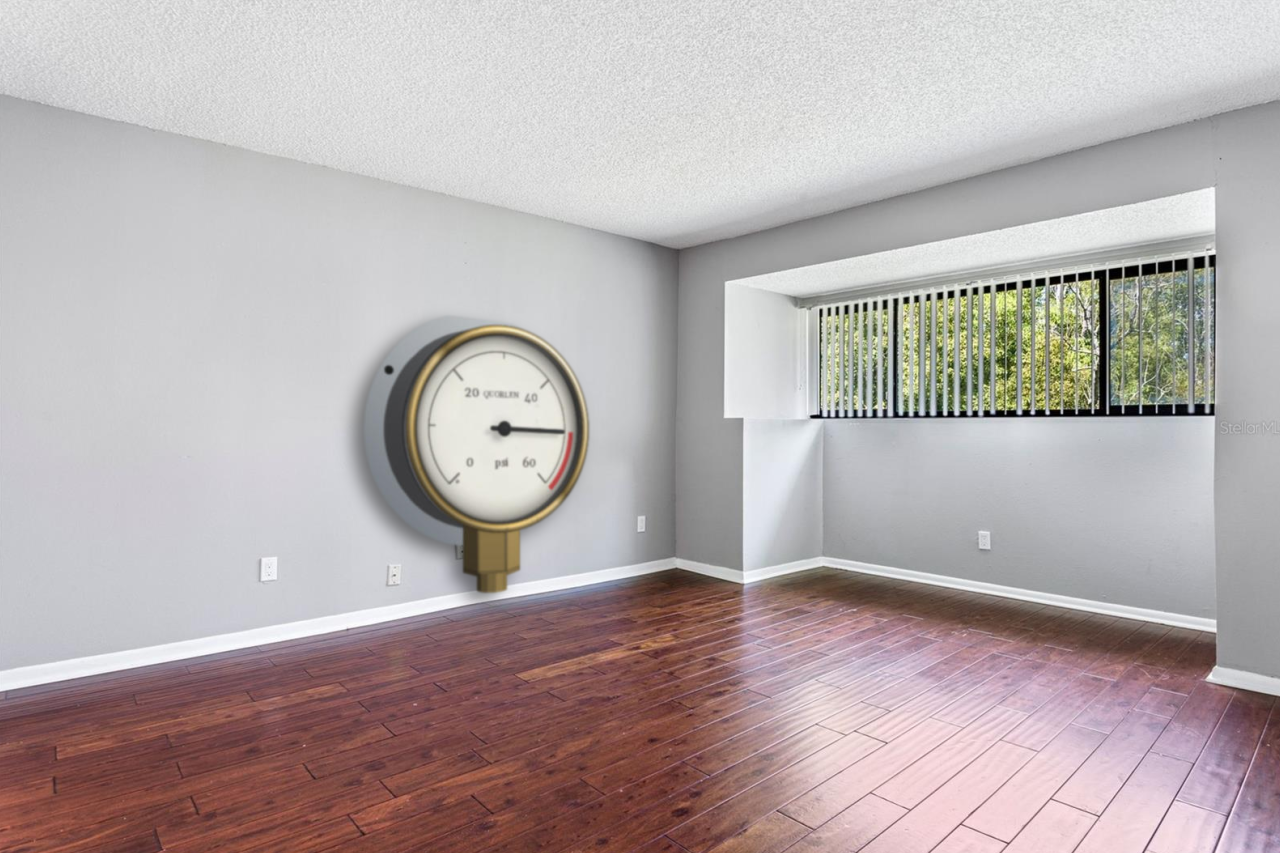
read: **50** psi
